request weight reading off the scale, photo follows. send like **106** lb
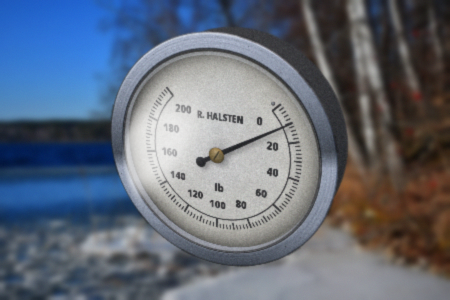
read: **10** lb
